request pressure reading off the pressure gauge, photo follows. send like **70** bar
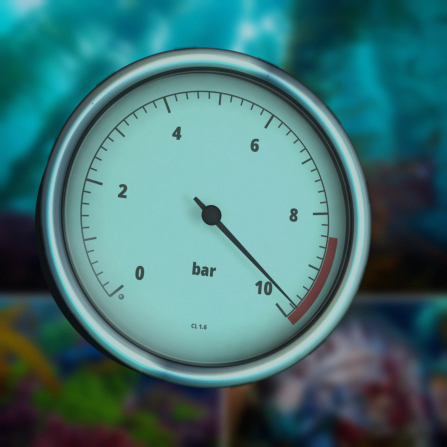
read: **9.8** bar
